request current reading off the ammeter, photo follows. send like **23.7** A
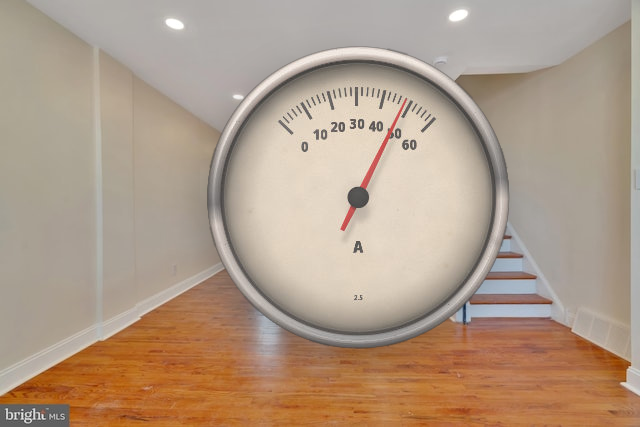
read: **48** A
